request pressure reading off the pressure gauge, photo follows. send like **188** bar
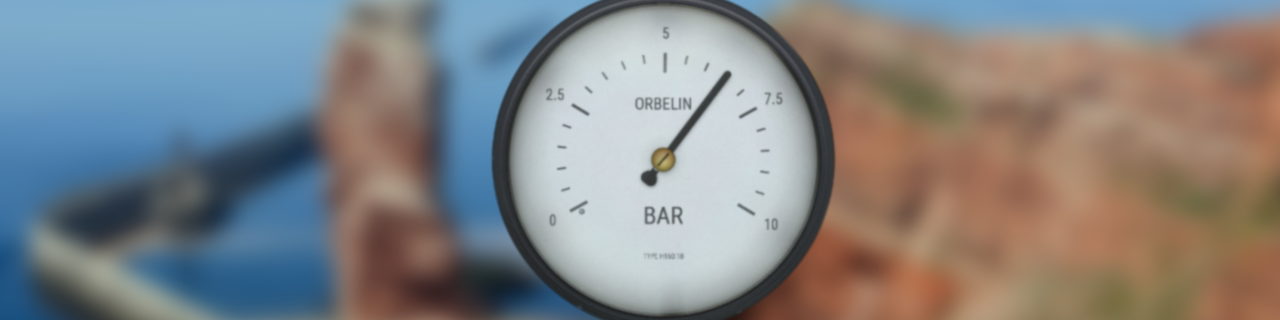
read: **6.5** bar
